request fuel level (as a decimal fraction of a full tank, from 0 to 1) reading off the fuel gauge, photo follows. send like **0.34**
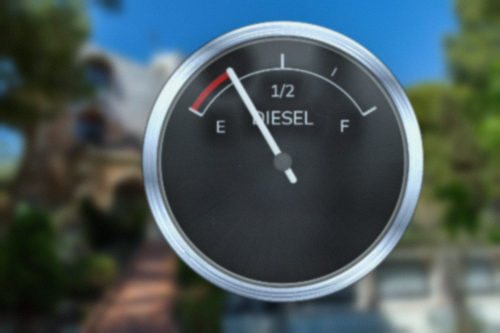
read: **0.25**
